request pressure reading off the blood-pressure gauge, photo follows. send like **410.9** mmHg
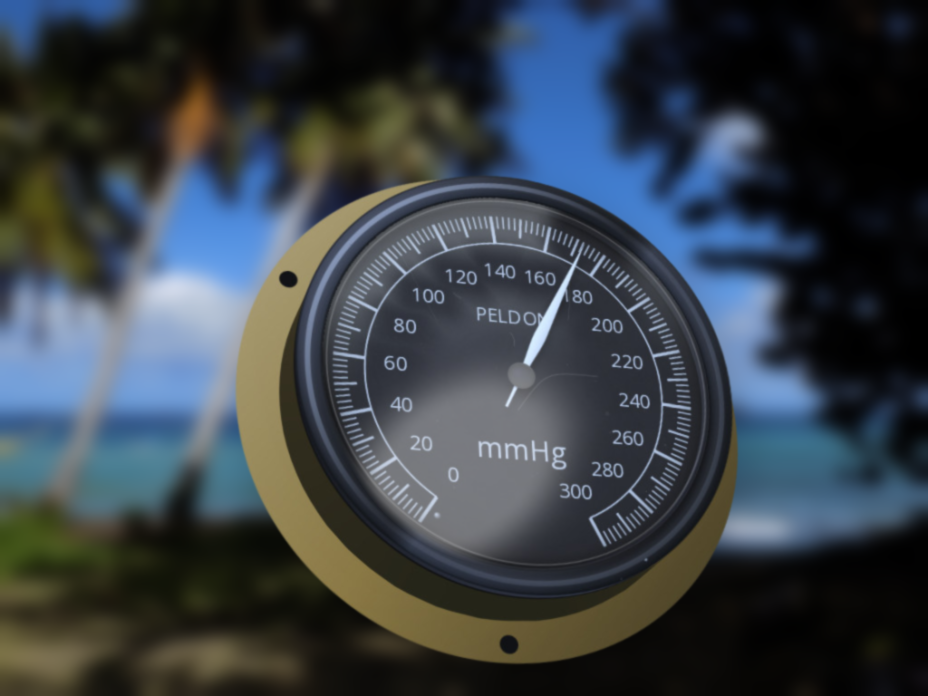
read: **172** mmHg
